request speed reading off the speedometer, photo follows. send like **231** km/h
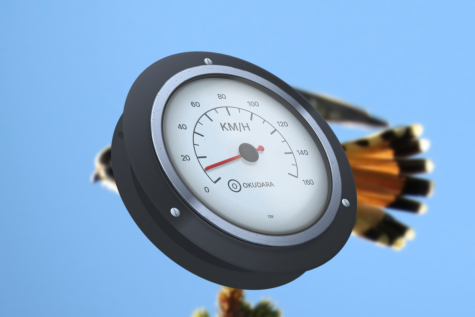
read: **10** km/h
